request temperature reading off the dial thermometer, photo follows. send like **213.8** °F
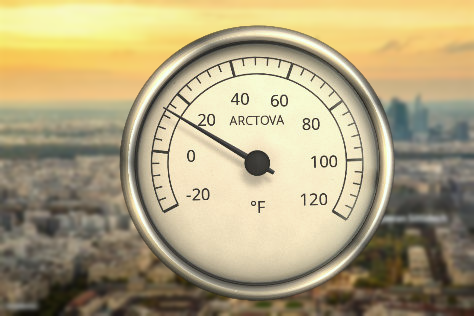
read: **14** °F
